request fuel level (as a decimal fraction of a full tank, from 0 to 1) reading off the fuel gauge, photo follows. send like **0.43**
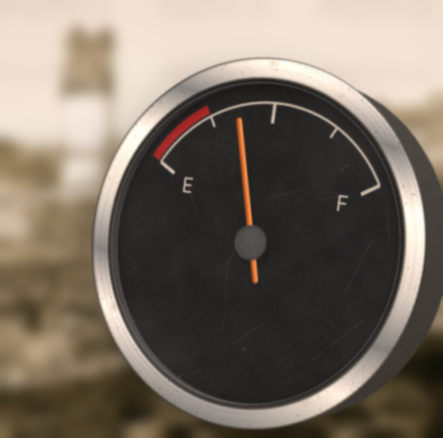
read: **0.375**
